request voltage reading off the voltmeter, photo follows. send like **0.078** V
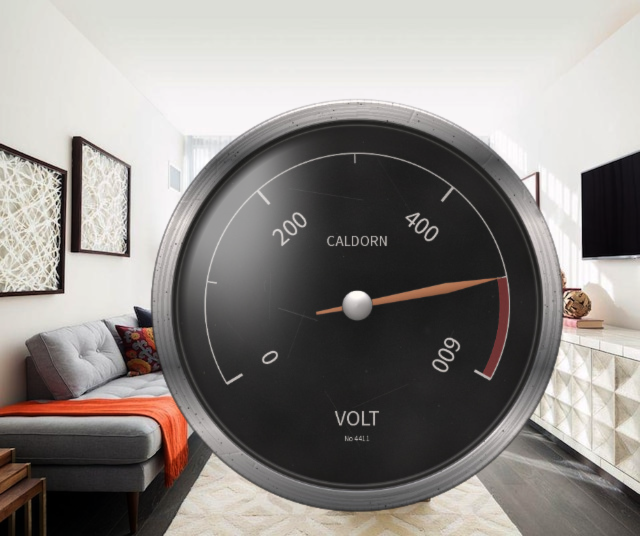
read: **500** V
